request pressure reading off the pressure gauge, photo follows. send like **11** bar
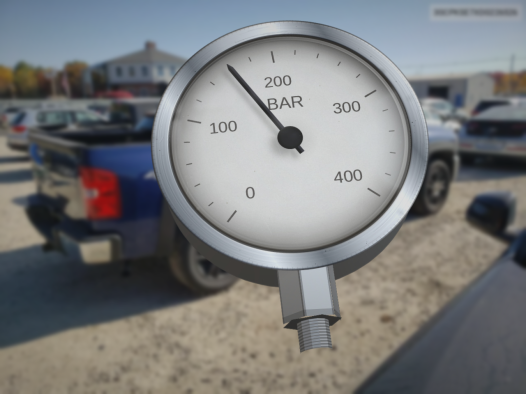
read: **160** bar
